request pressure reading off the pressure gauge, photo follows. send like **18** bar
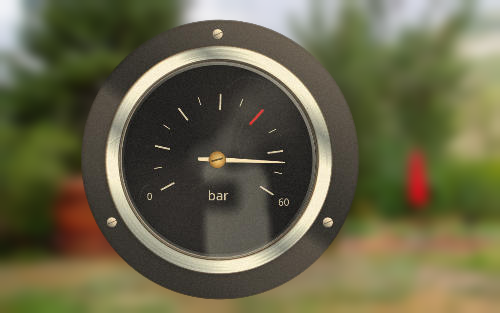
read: **52.5** bar
